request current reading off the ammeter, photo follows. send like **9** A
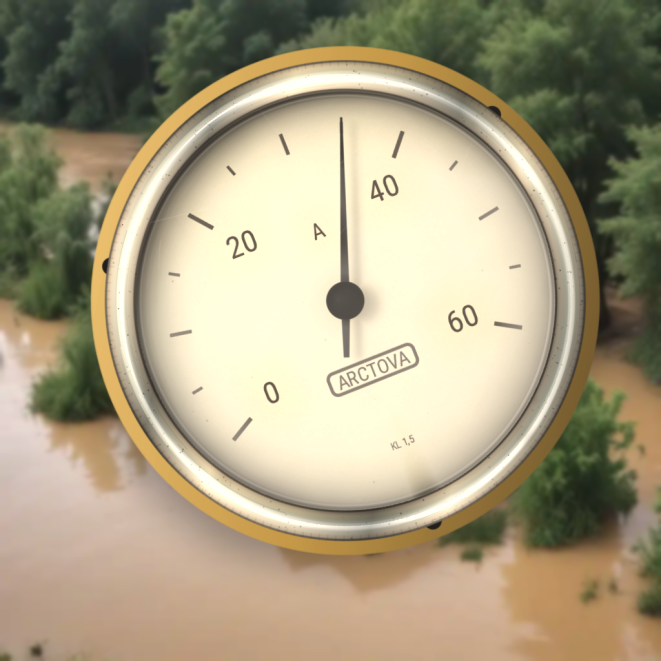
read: **35** A
